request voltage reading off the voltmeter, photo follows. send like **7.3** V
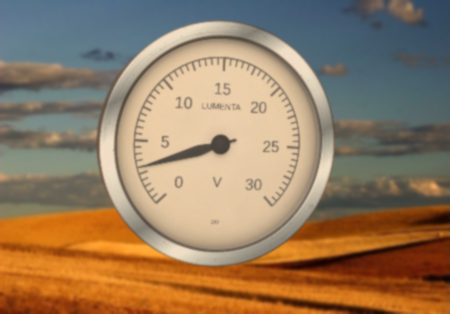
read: **3** V
